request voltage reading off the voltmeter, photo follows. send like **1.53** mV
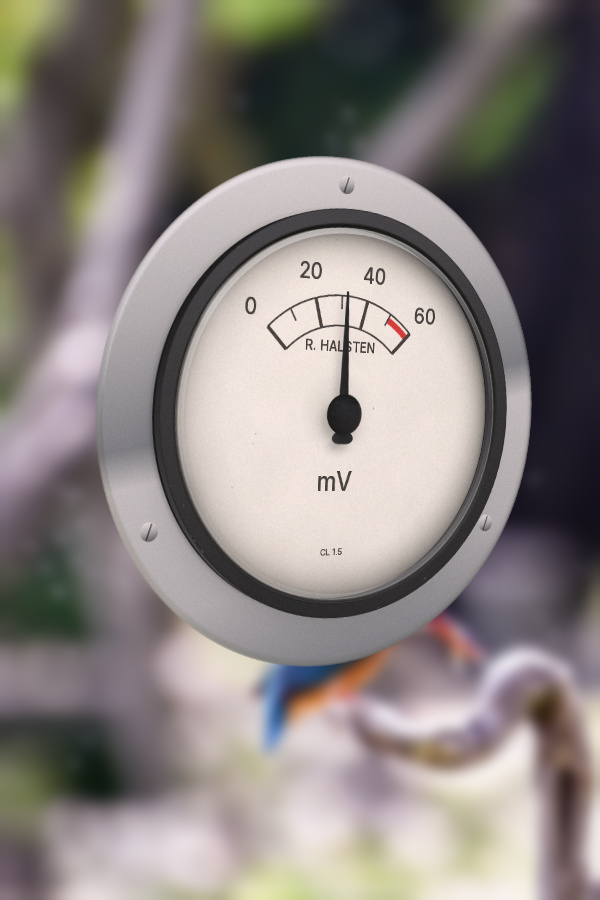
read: **30** mV
